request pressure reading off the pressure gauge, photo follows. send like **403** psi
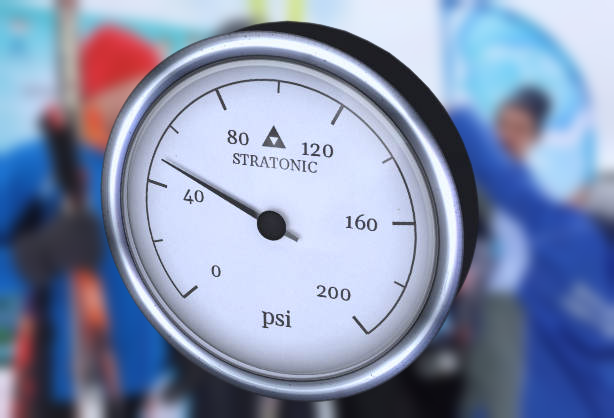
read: **50** psi
